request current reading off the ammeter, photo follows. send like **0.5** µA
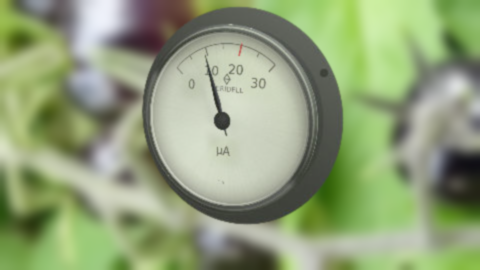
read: **10** µA
